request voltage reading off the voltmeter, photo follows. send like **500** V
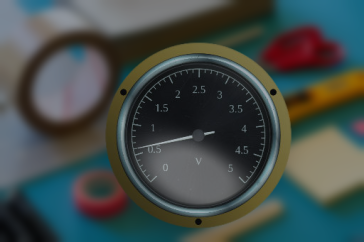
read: **0.6** V
